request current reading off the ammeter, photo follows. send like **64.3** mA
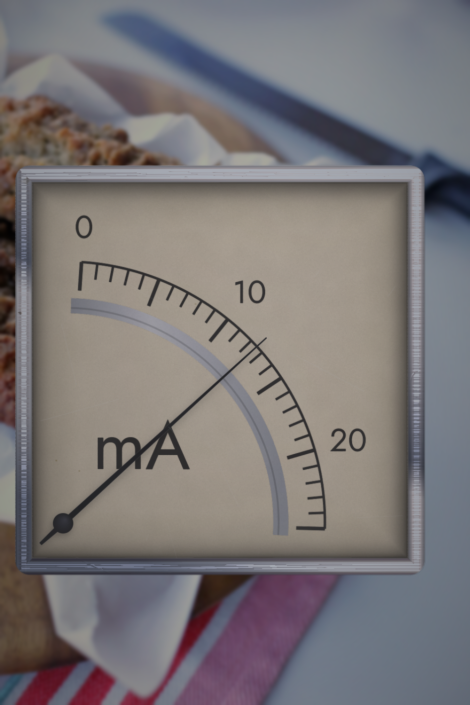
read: **12.5** mA
